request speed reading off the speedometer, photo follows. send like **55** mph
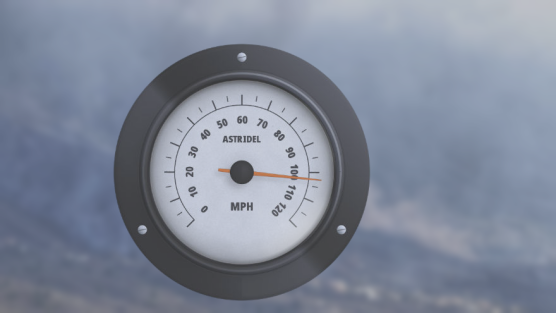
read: **102.5** mph
